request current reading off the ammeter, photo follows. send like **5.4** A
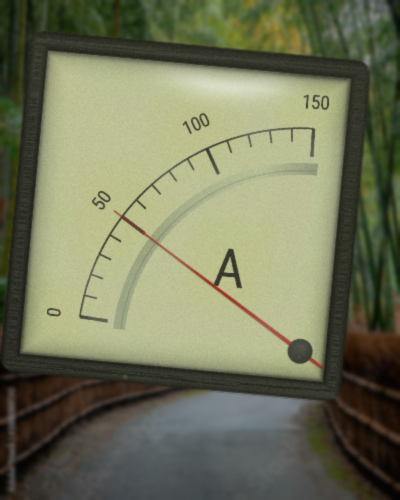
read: **50** A
